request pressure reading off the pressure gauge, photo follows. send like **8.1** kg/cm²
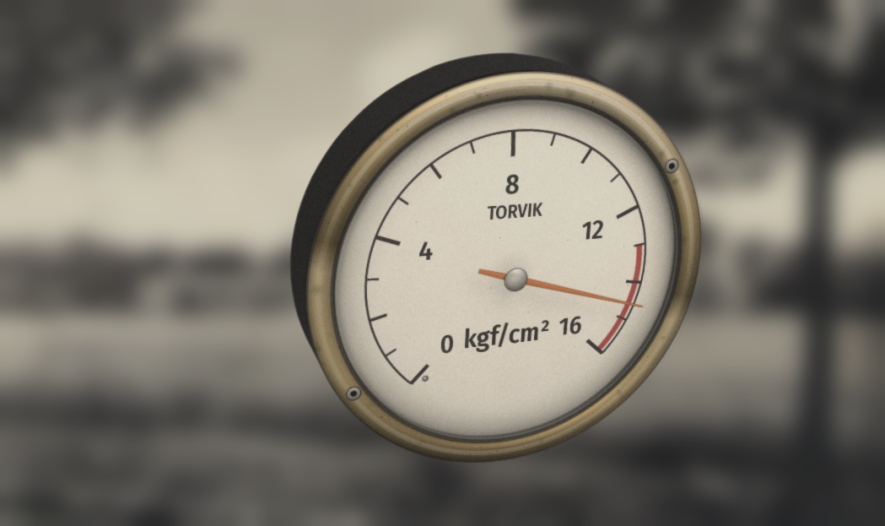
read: **14.5** kg/cm²
